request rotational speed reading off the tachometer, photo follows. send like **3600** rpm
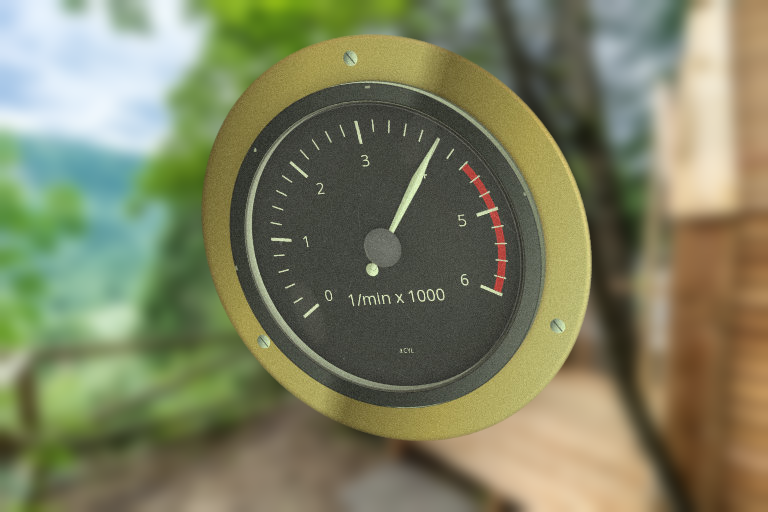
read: **4000** rpm
